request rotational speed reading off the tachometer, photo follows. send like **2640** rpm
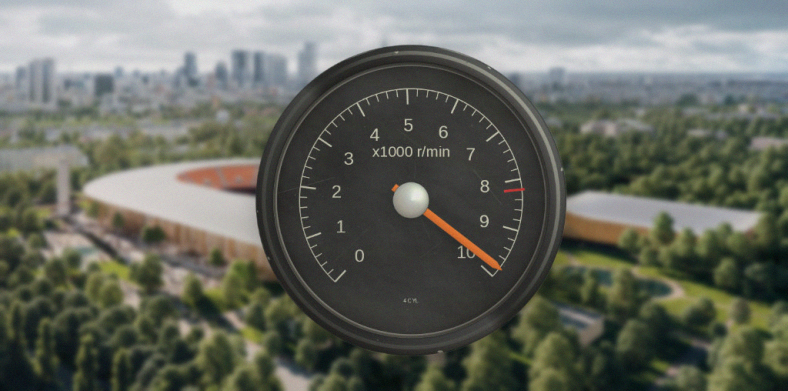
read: **9800** rpm
